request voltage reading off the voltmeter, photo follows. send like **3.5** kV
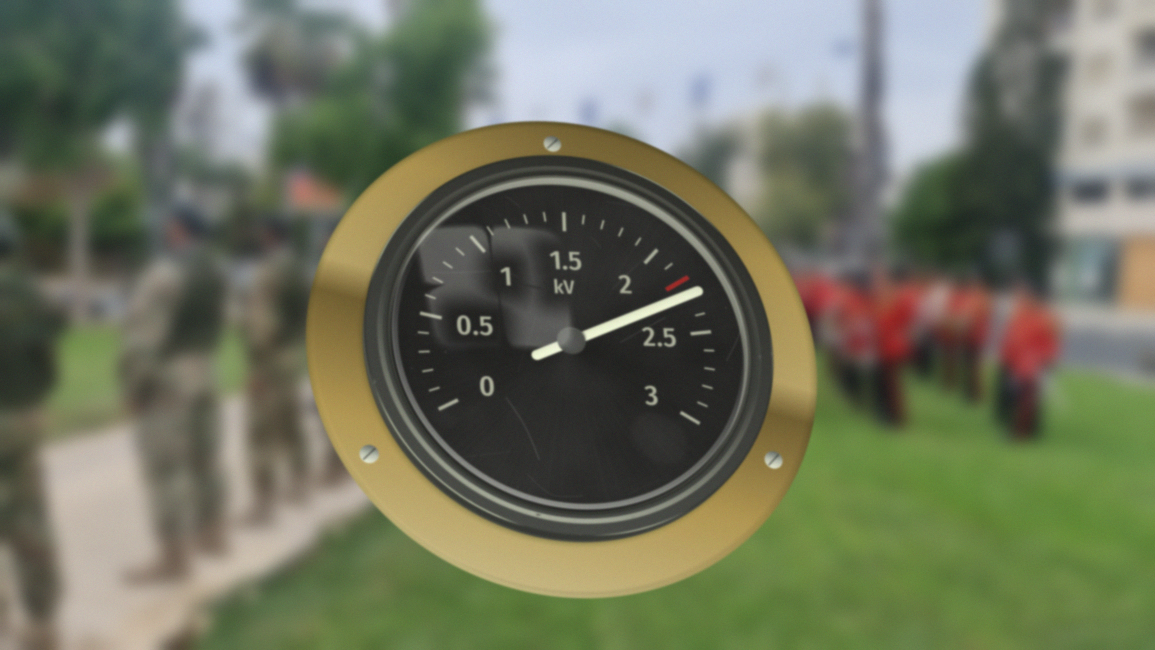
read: **2.3** kV
